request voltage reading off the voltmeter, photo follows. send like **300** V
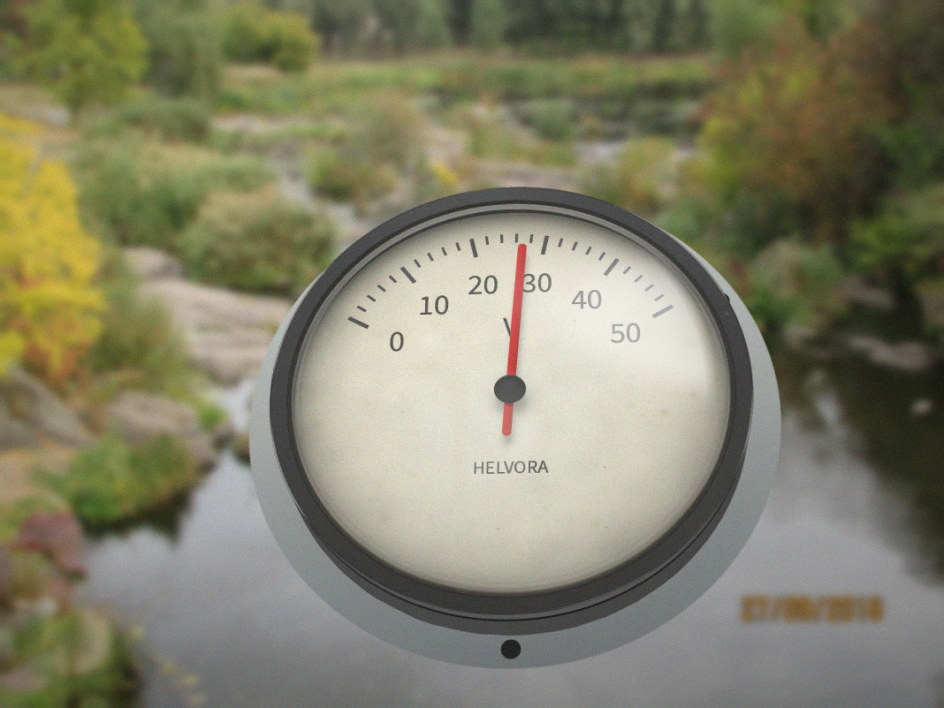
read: **27** V
